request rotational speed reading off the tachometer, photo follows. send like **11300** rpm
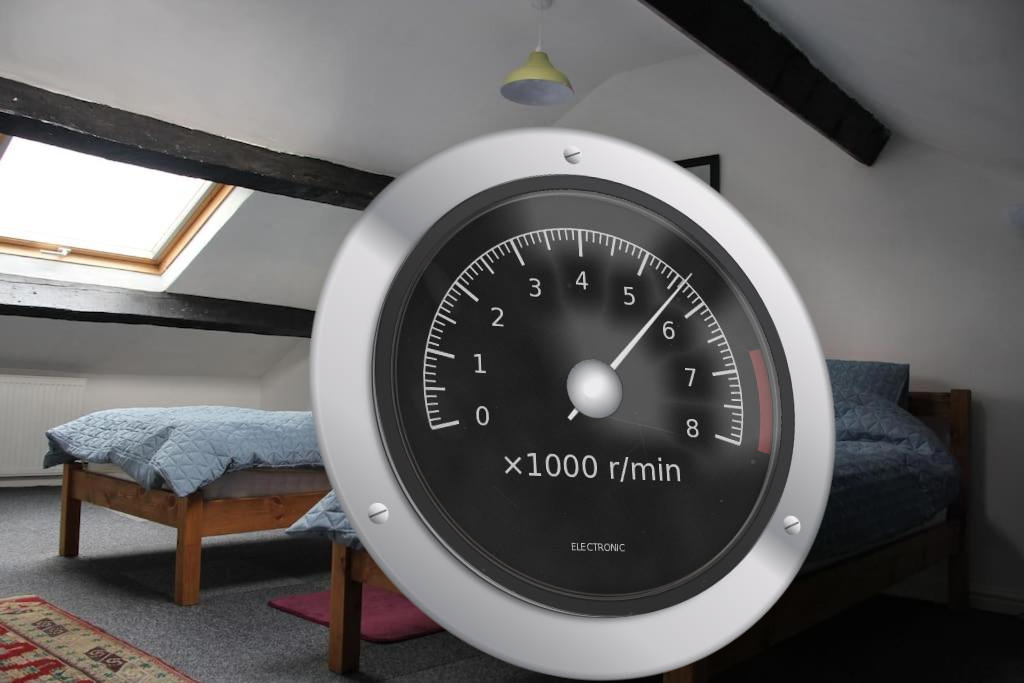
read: **5600** rpm
